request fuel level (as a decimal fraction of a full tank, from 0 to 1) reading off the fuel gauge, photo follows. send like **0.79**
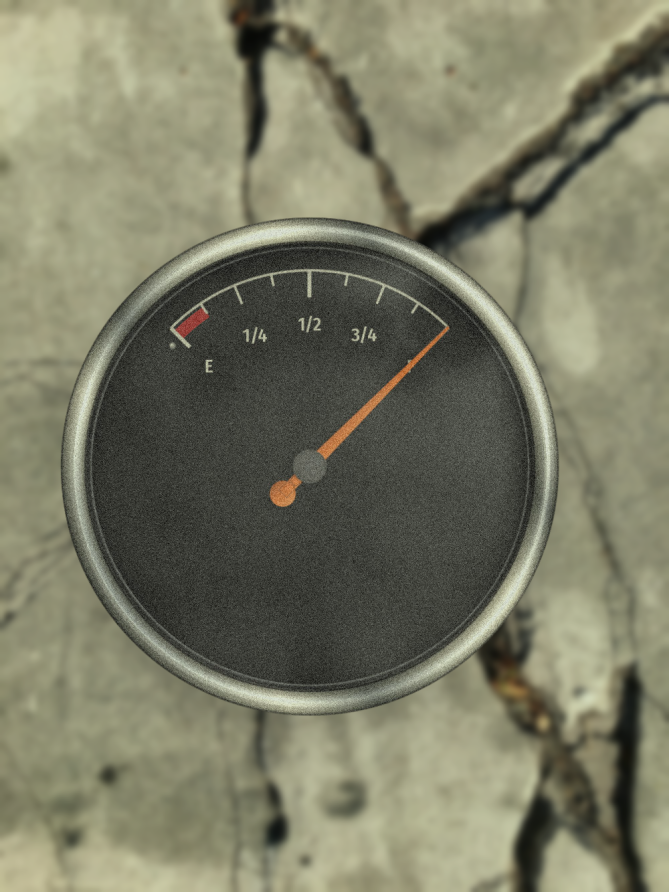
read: **1**
